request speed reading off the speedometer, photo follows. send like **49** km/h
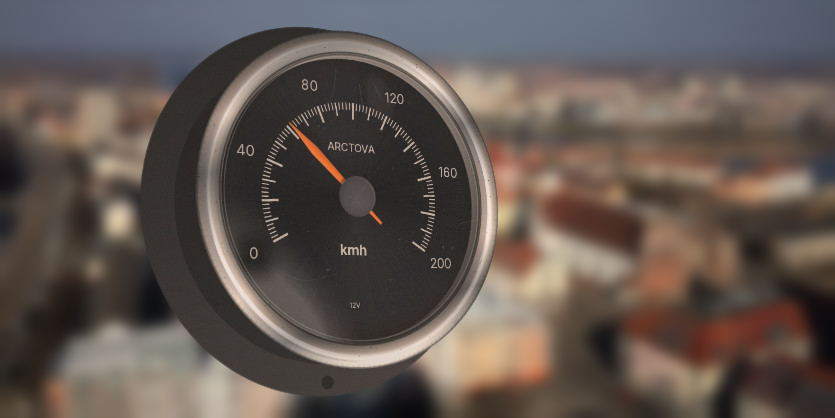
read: **60** km/h
